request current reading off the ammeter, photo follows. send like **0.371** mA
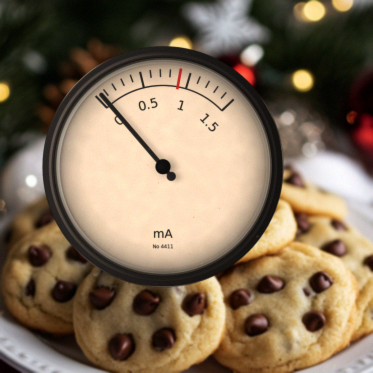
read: **0.05** mA
